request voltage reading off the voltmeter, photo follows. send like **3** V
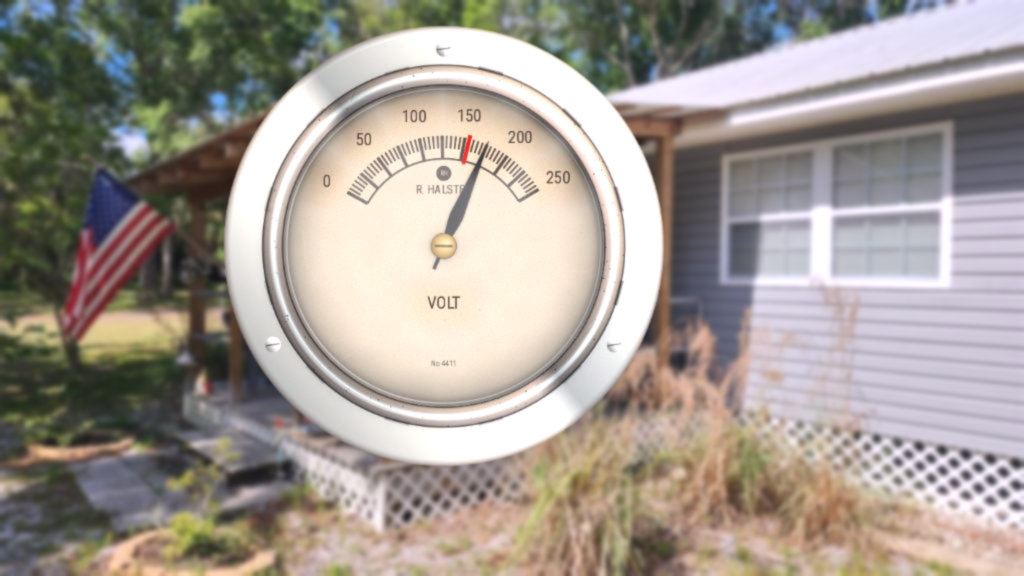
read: **175** V
